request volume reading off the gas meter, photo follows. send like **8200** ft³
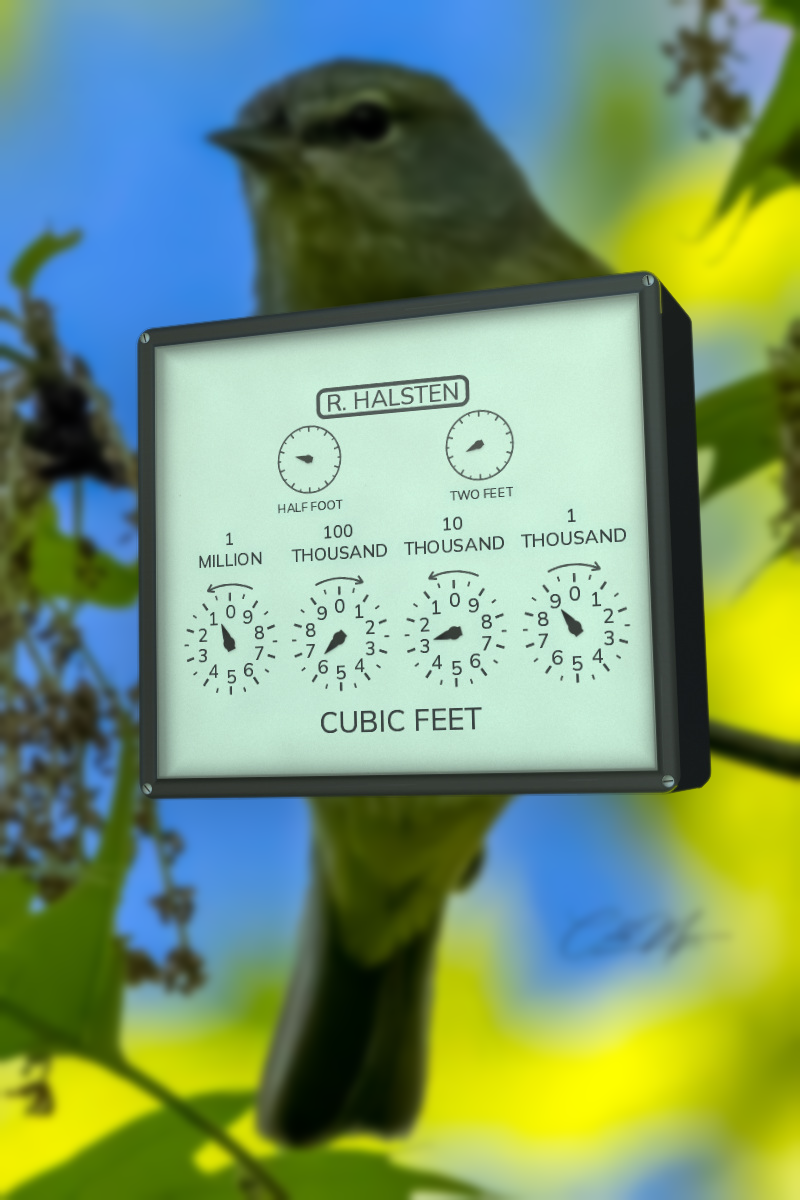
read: **62900** ft³
